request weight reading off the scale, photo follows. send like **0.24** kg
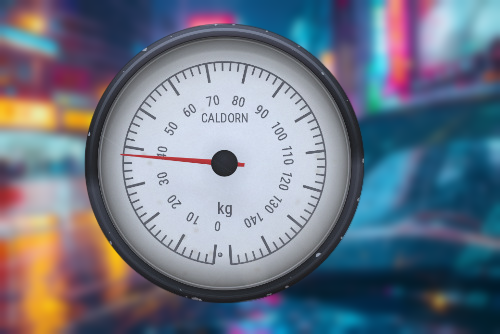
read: **38** kg
